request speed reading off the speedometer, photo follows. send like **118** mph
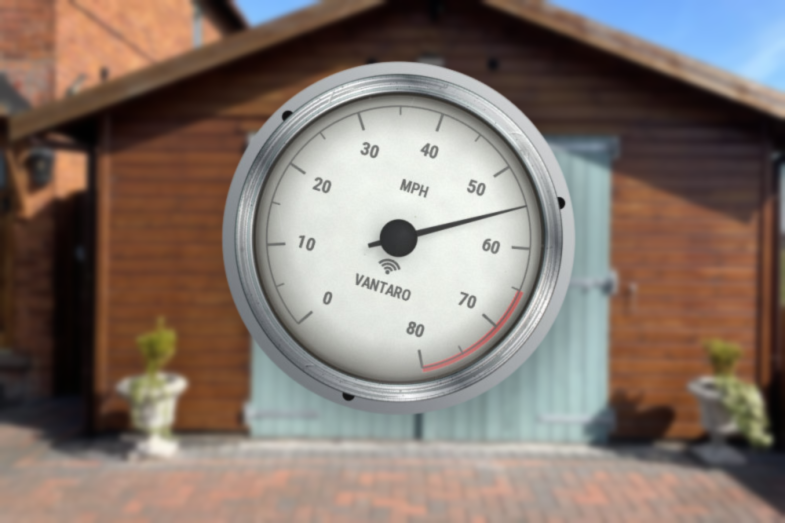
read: **55** mph
